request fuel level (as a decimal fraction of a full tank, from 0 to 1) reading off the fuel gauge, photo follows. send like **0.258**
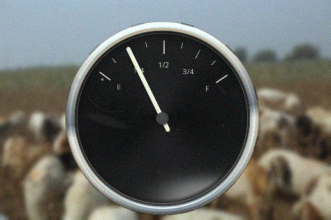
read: **0.25**
